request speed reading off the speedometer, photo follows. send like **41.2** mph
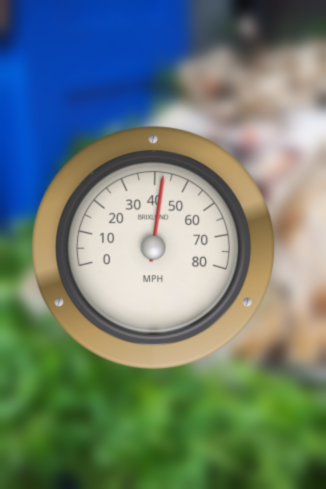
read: **42.5** mph
